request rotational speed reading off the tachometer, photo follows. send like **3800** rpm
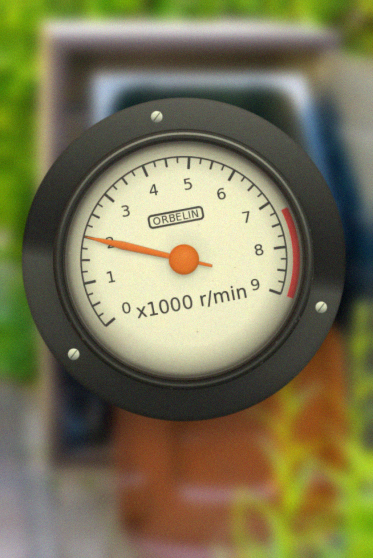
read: **2000** rpm
